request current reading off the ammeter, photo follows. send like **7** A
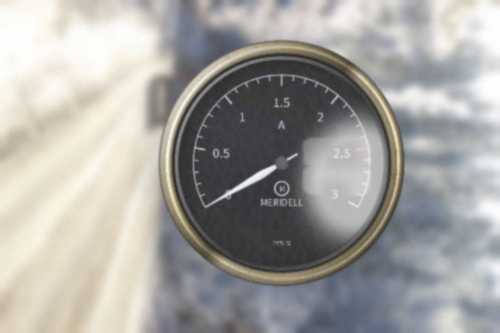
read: **0** A
